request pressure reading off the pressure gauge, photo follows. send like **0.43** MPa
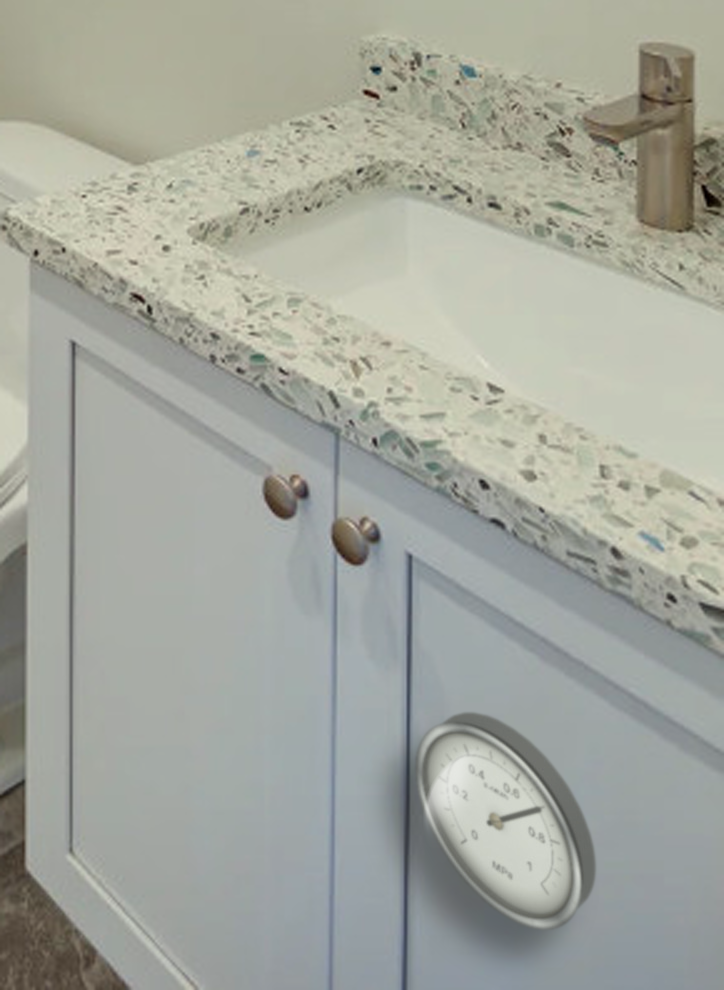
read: **0.7** MPa
